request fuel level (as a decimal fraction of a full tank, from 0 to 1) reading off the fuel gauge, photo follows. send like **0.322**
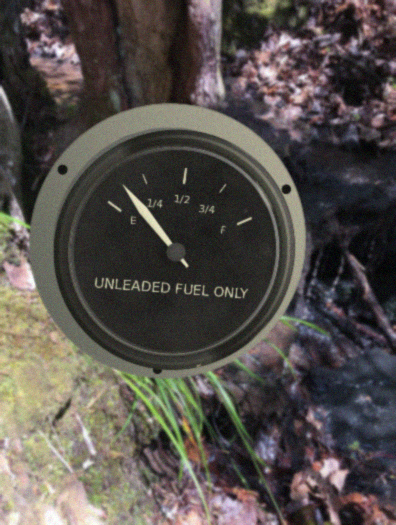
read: **0.125**
